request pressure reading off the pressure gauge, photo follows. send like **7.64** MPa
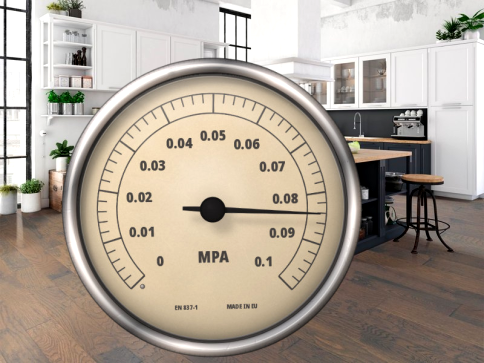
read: **0.084** MPa
